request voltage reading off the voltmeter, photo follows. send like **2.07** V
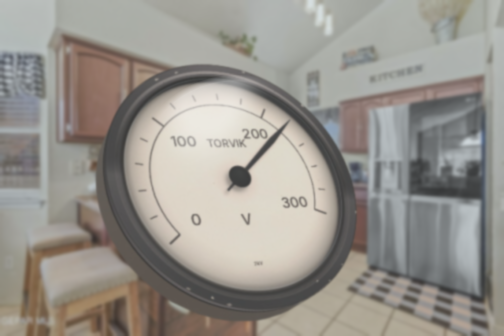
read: **220** V
